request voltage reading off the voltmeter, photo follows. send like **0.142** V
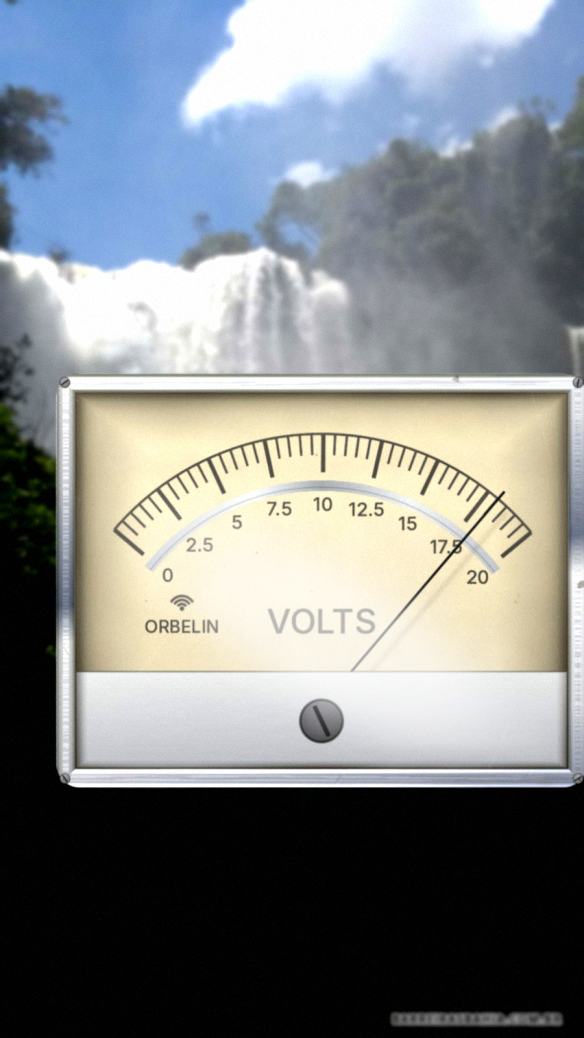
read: **18** V
